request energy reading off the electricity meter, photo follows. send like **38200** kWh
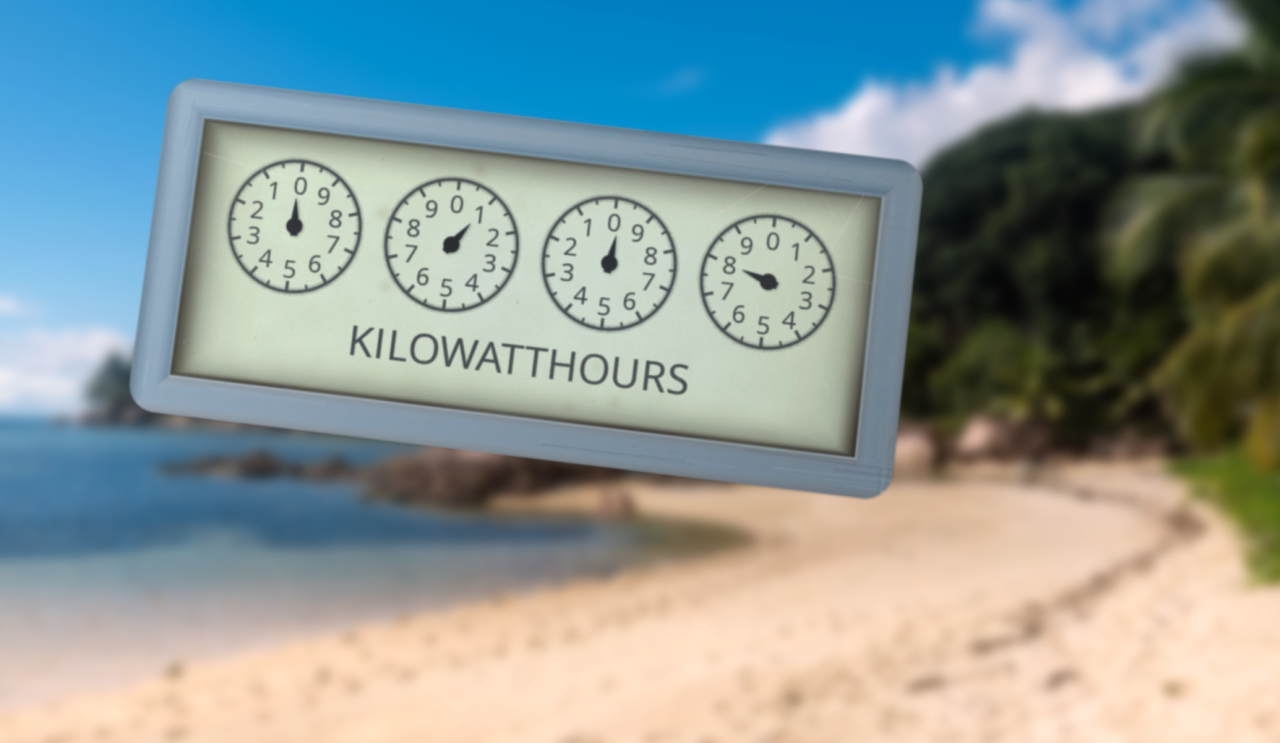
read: **98** kWh
